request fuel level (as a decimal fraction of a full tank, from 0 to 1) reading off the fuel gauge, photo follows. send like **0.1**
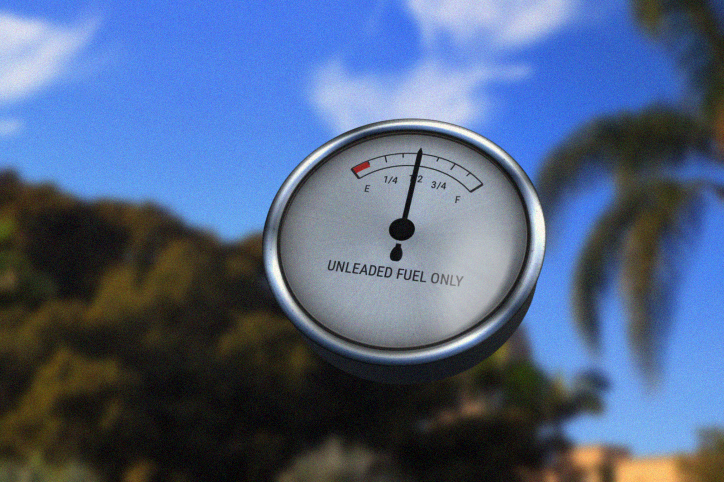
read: **0.5**
